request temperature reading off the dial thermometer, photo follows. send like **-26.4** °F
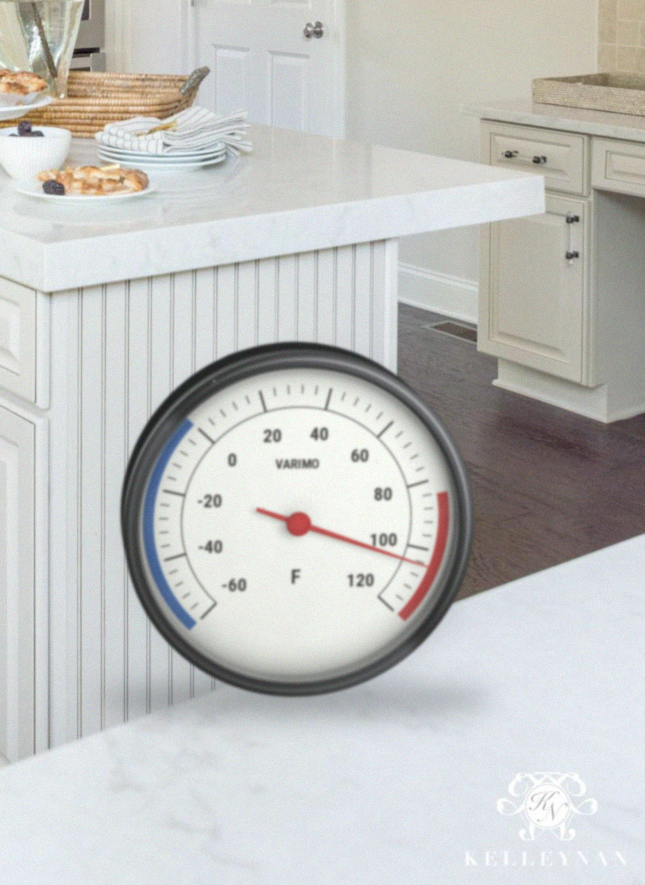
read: **104** °F
